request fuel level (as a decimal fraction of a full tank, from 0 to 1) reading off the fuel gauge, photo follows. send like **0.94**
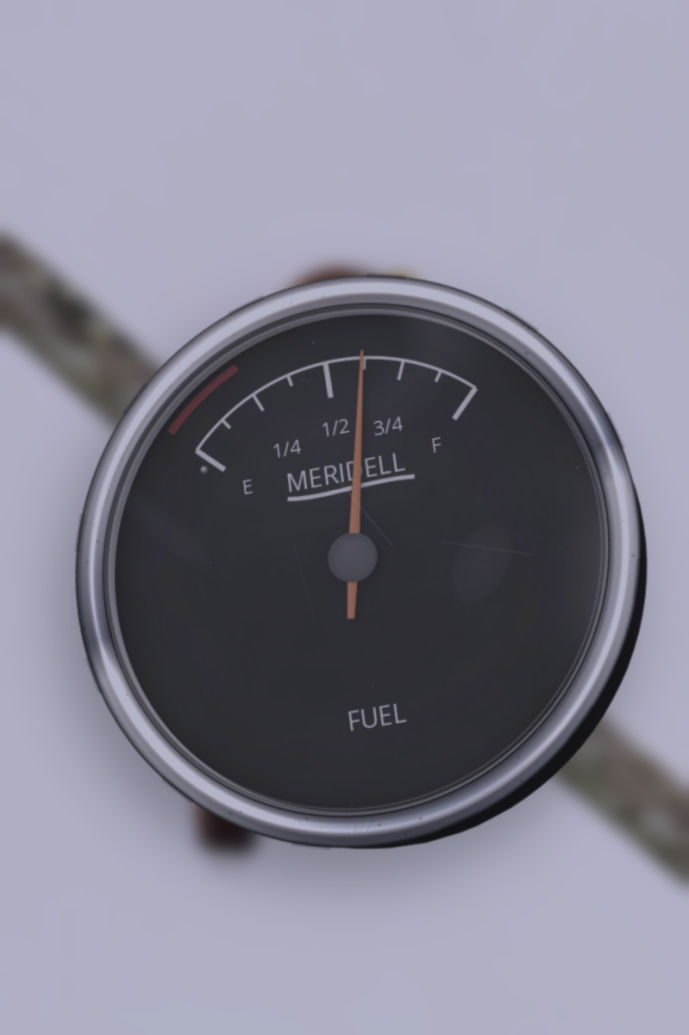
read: **0.625**
